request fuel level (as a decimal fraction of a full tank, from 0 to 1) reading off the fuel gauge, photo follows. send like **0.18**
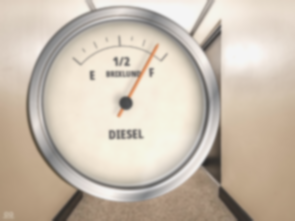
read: **0.875**
